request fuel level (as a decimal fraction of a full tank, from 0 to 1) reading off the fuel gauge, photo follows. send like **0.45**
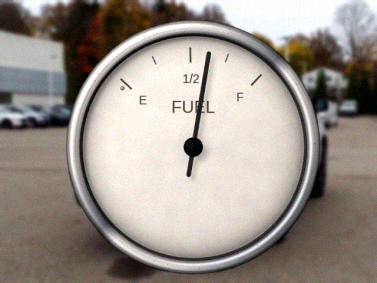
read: **0.625**
